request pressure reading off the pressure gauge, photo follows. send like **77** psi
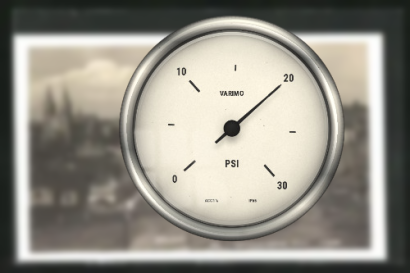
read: **20** psi
